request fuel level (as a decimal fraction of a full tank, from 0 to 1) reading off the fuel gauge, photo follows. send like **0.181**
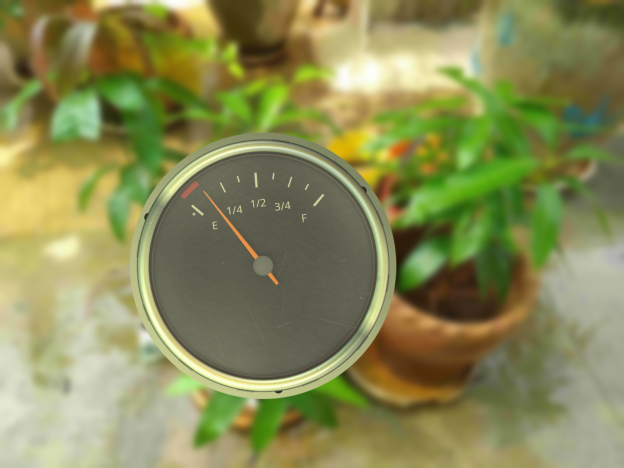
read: **0.125**
